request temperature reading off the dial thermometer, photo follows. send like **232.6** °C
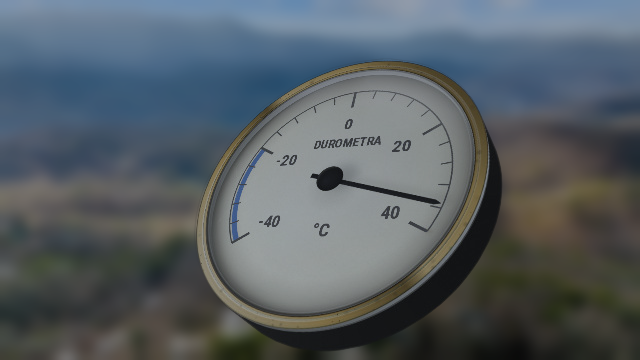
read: **36** °C
